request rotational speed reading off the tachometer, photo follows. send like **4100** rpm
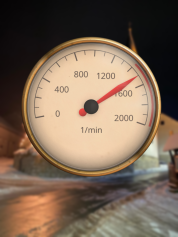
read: **1500** rpm
